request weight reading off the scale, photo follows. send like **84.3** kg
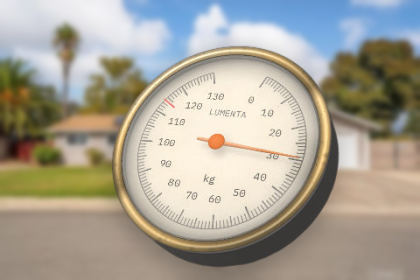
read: **30** kg
